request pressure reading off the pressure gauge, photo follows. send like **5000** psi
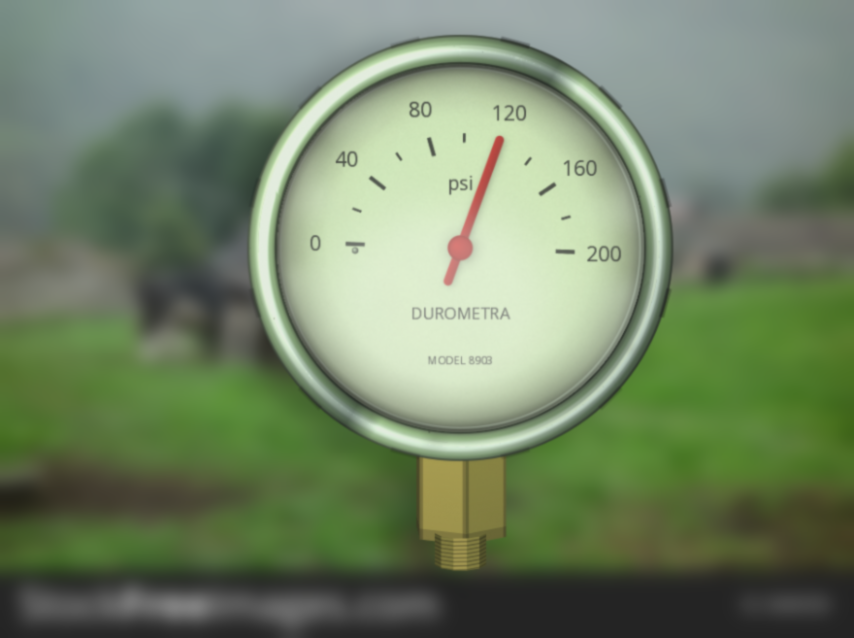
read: **120** psi
